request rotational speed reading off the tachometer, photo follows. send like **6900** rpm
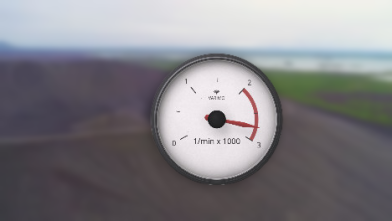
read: **2750** rpm
